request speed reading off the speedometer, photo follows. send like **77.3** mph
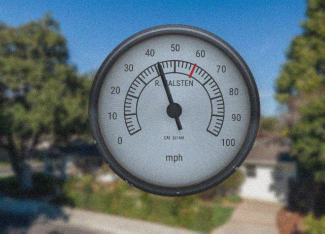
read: **42** mph
